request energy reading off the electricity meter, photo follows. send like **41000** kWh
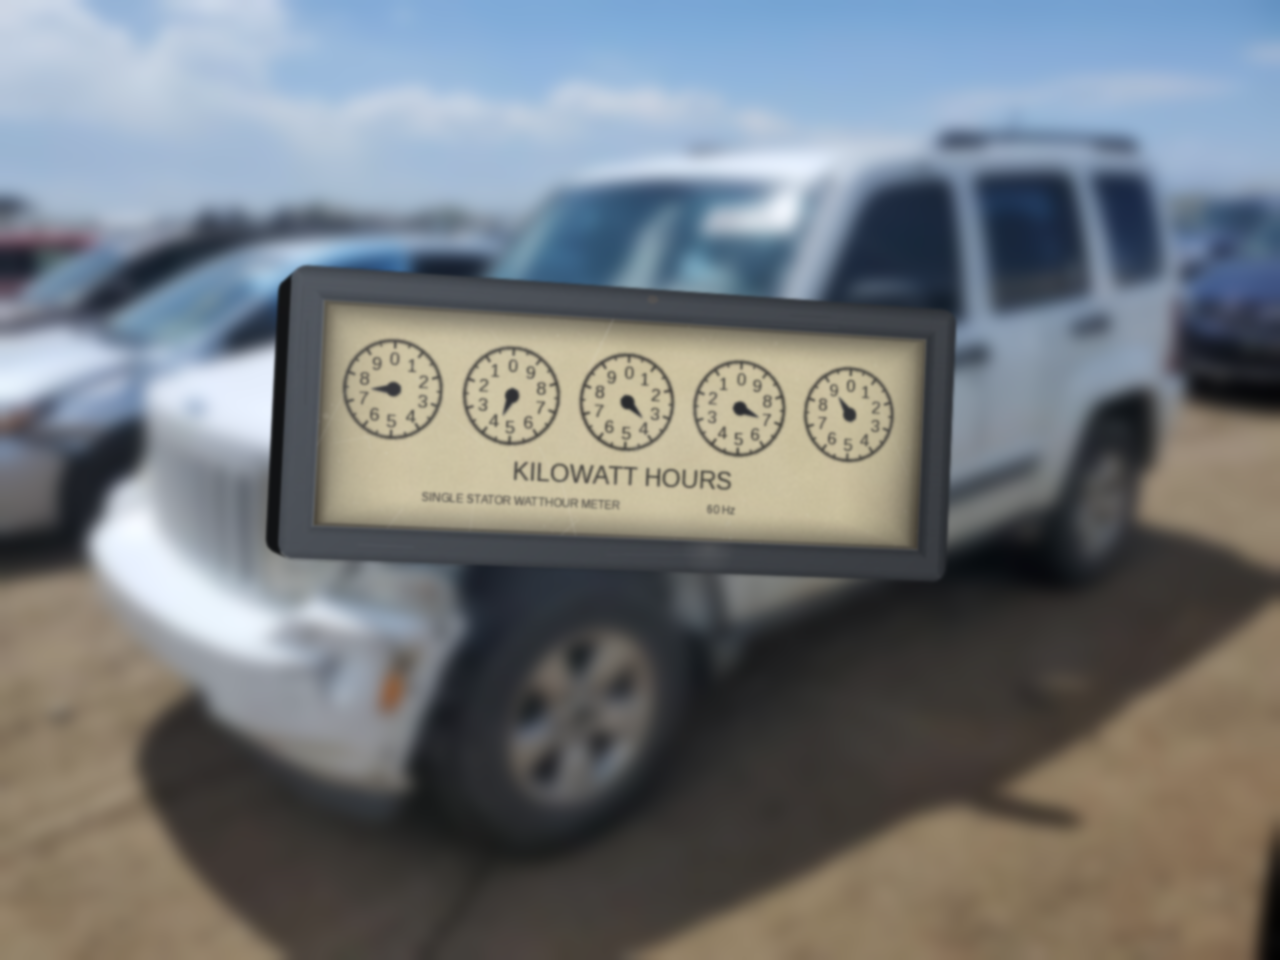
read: **74369** kWh
